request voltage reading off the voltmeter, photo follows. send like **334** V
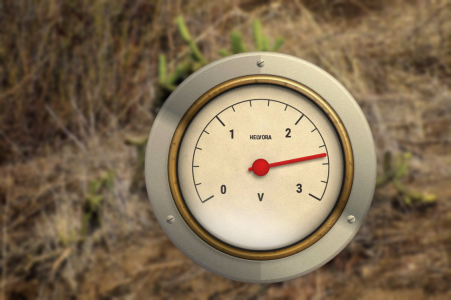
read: **2.5** V
